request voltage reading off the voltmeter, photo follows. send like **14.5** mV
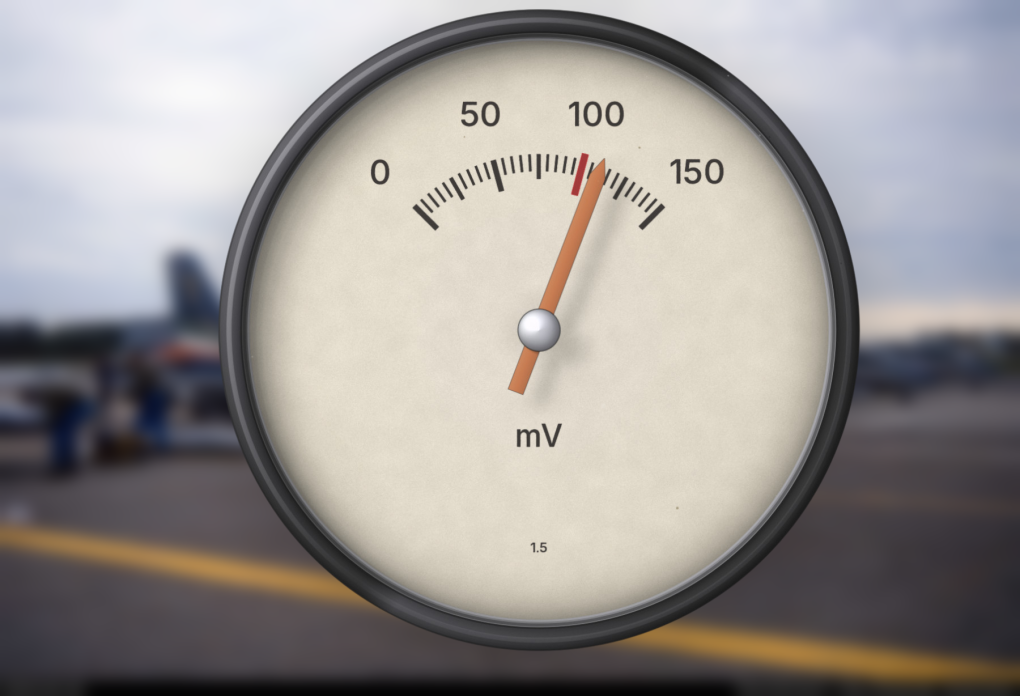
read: **110** mV
